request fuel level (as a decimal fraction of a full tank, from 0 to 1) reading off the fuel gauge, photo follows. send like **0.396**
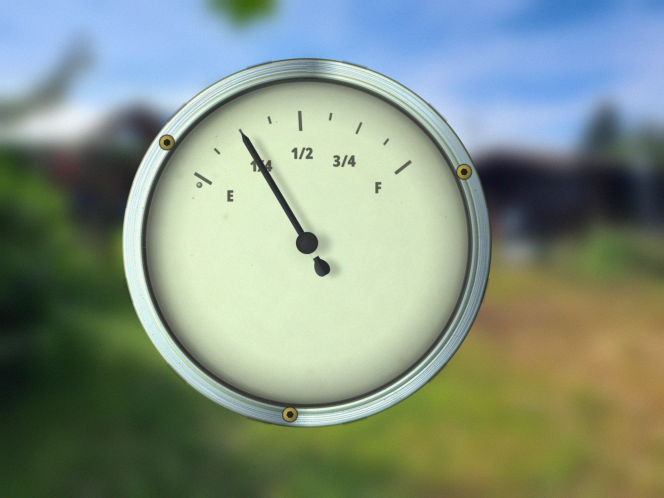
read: **0.25**
